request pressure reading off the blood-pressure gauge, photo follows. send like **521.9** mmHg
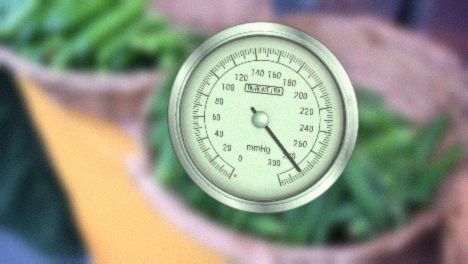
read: **280** mmHg
